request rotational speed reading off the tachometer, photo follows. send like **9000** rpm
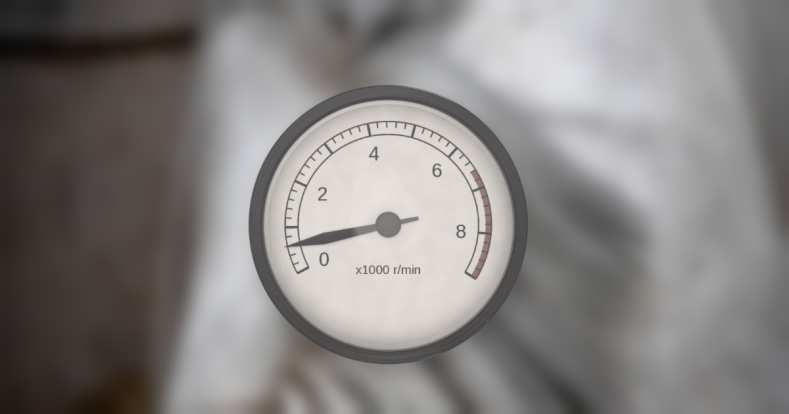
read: **600** rpm
